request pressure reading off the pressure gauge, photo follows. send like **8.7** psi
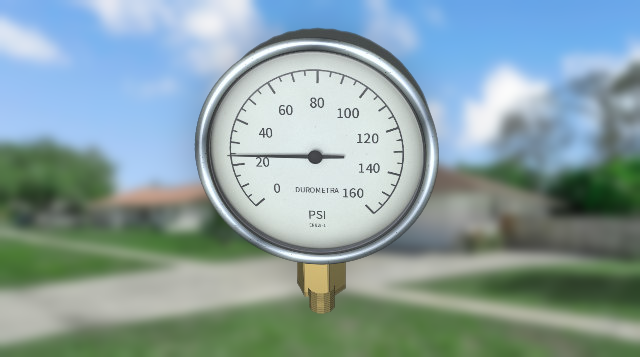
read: **25** psi
